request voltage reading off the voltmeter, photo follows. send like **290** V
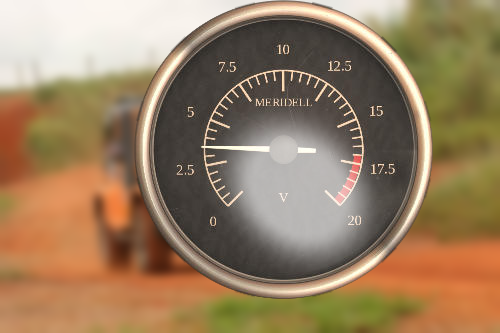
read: **3.5** V
